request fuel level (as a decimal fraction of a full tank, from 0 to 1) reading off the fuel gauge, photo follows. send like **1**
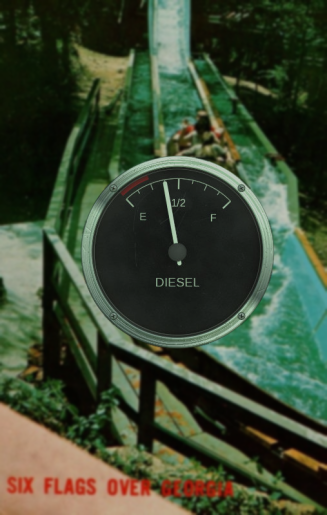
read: **0.375**
